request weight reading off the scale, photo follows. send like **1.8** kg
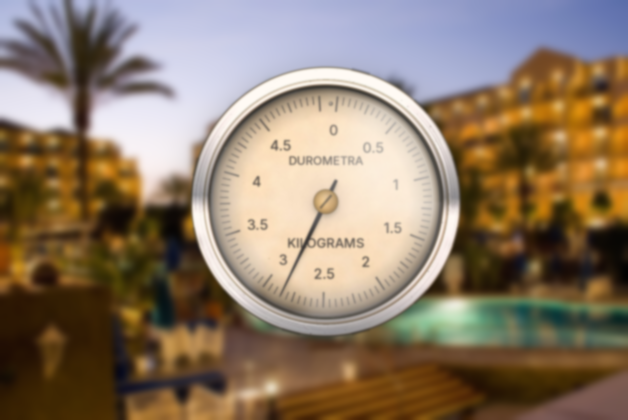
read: **2.85** kg
